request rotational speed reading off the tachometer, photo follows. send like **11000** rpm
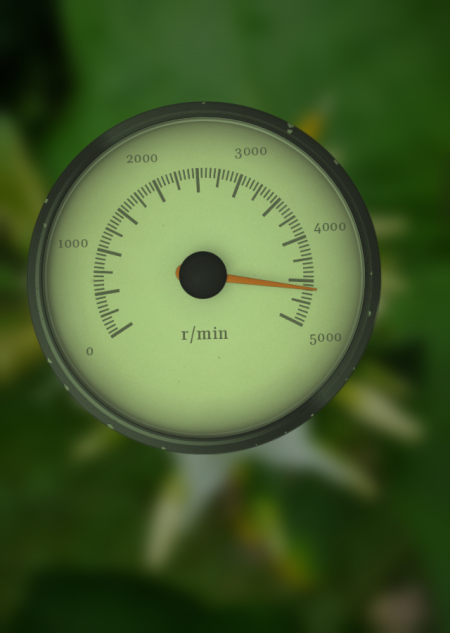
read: **4600** rpm
